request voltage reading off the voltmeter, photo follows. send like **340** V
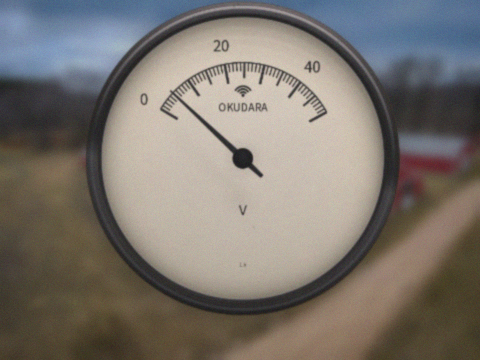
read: **5** V
